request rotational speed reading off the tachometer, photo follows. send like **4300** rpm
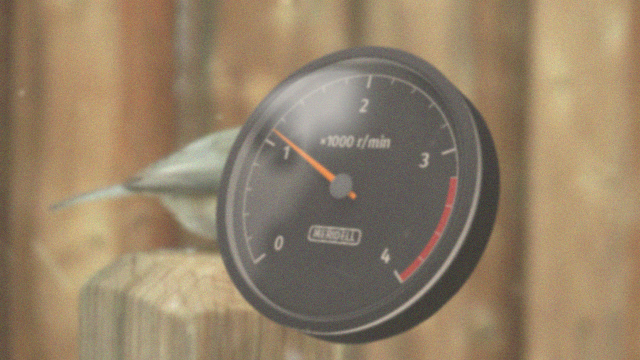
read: **1100** rpm
